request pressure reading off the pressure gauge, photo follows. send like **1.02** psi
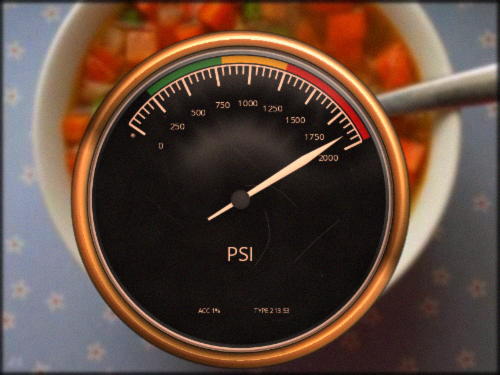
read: **1900** psi
